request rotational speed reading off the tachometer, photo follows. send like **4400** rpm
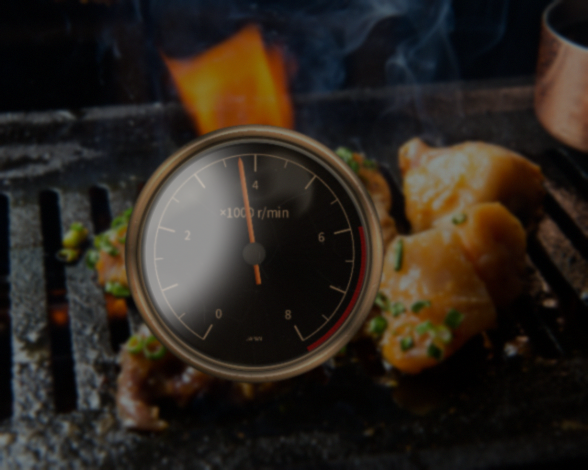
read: **3750** rpm
